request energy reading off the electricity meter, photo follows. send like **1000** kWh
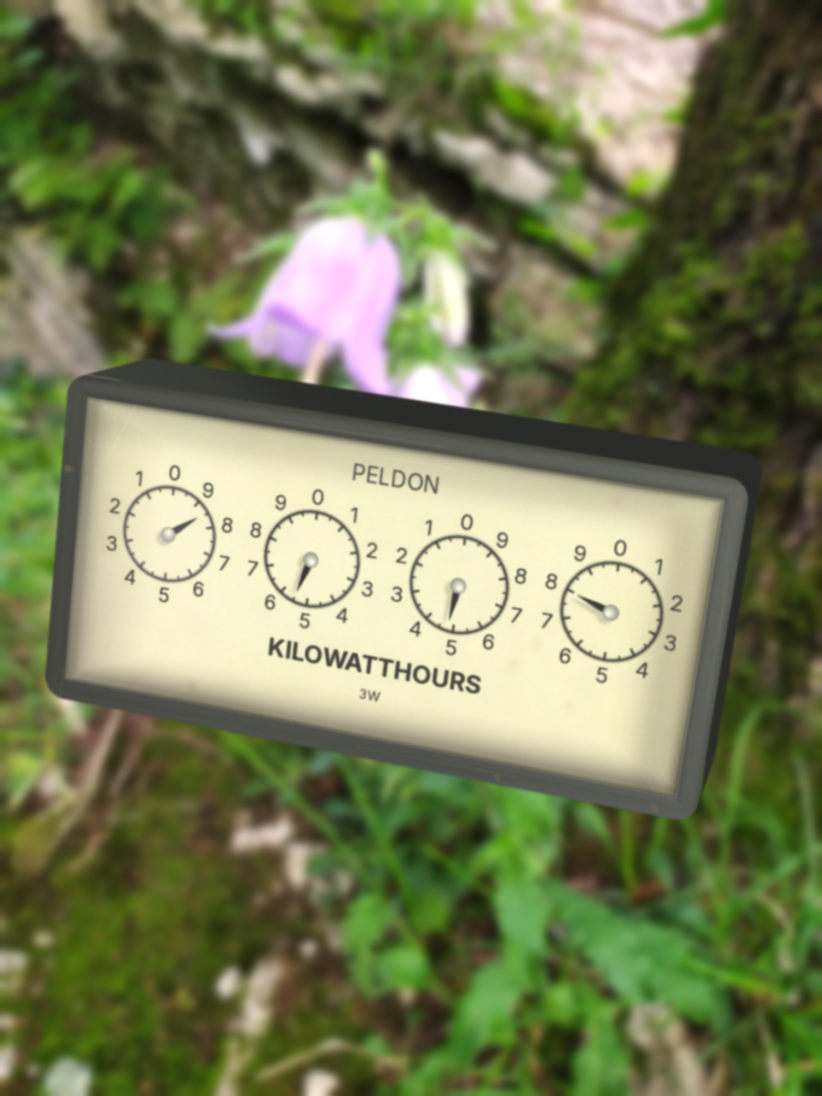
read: **8548** kWh
